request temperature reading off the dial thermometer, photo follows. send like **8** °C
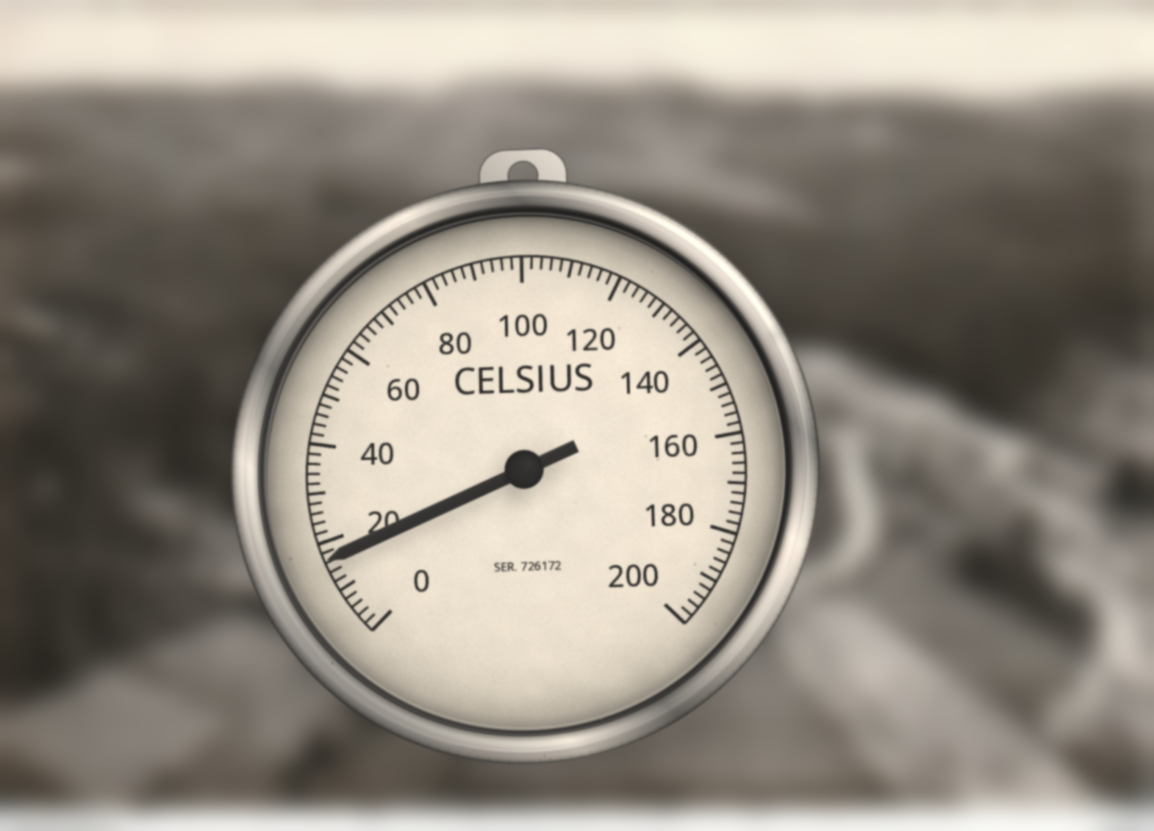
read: **16** °C
